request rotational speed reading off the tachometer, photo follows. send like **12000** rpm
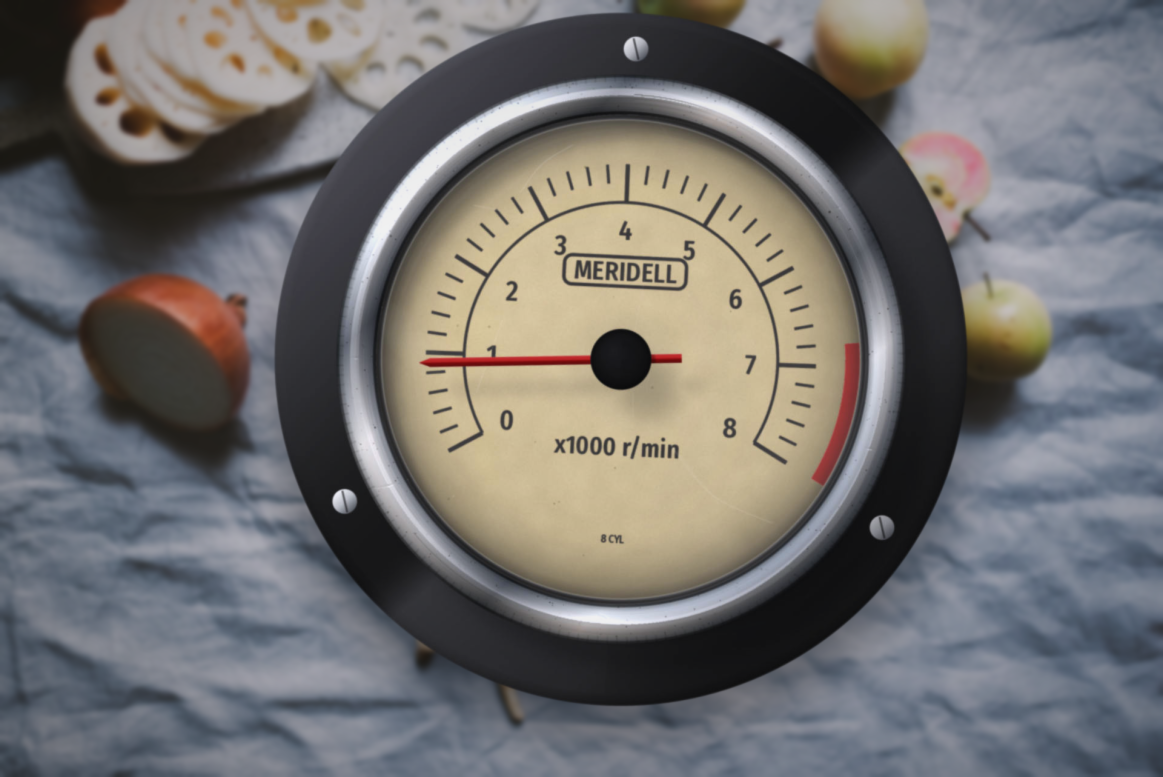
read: **900** rpm
